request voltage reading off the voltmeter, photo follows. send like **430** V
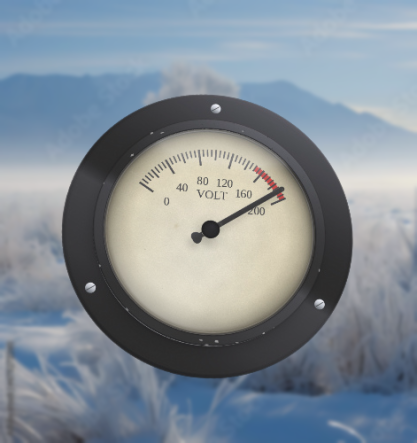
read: **190** V
